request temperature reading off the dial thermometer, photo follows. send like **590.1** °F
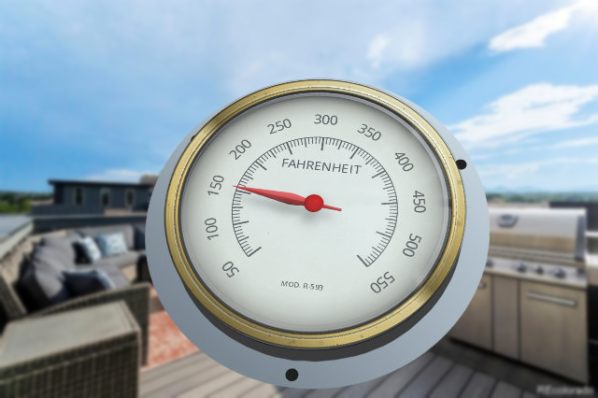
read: **150** °F
